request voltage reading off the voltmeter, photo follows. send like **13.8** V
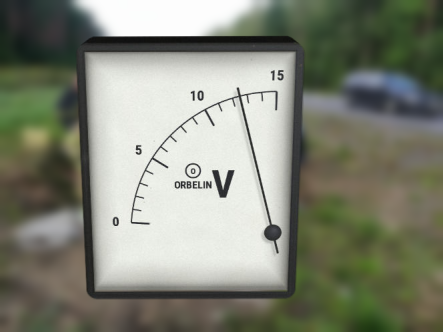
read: **12.5** V
